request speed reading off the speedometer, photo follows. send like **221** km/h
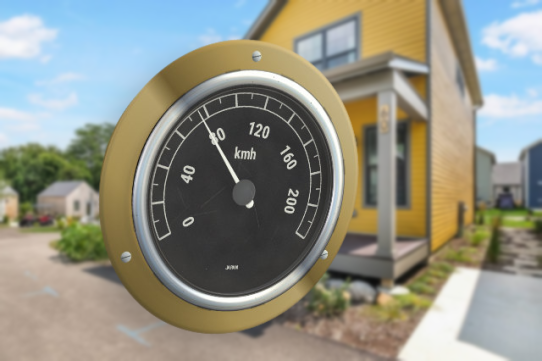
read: **75** km/h
